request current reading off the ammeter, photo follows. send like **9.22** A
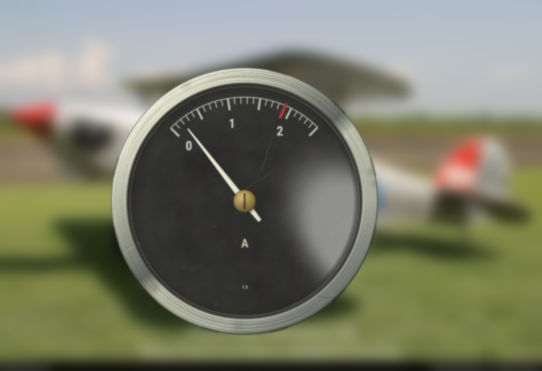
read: **0.2** A
